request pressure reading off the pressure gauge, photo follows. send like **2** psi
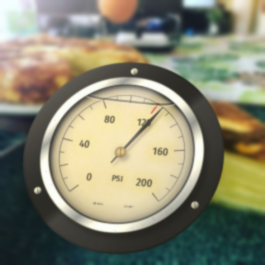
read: **125** psi
